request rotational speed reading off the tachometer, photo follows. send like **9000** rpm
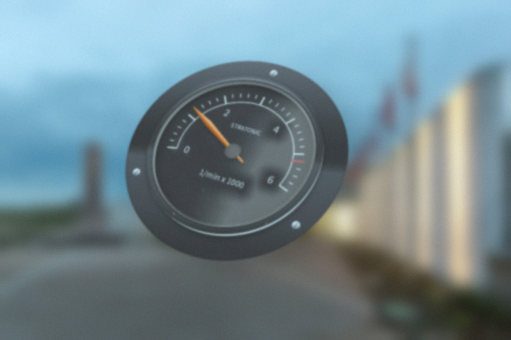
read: **1200** rpm
